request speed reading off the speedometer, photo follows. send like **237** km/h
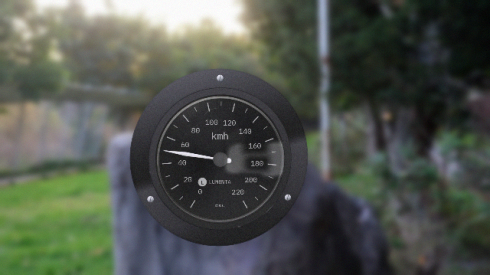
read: **50** km/h
